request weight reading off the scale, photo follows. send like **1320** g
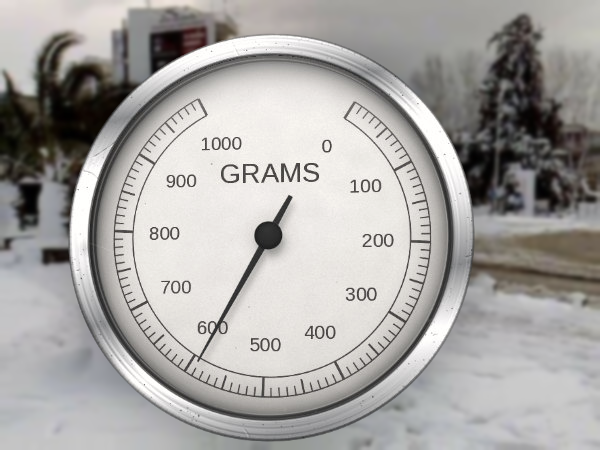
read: **590** g
